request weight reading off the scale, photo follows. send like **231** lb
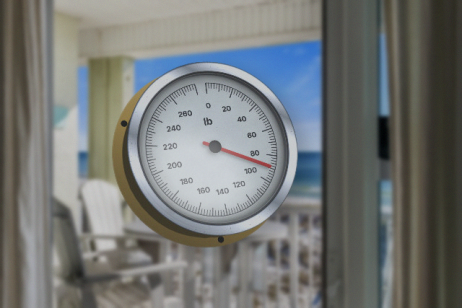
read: **90** lb
